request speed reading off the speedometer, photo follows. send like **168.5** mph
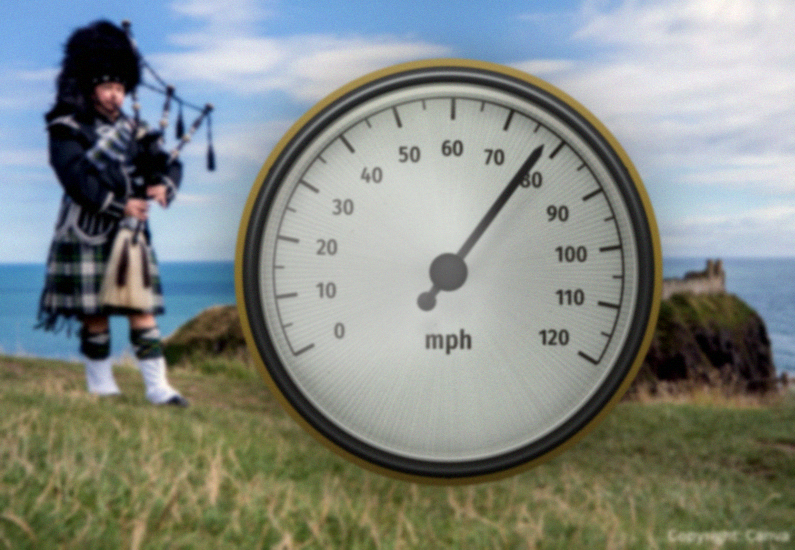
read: **77.5** mph
